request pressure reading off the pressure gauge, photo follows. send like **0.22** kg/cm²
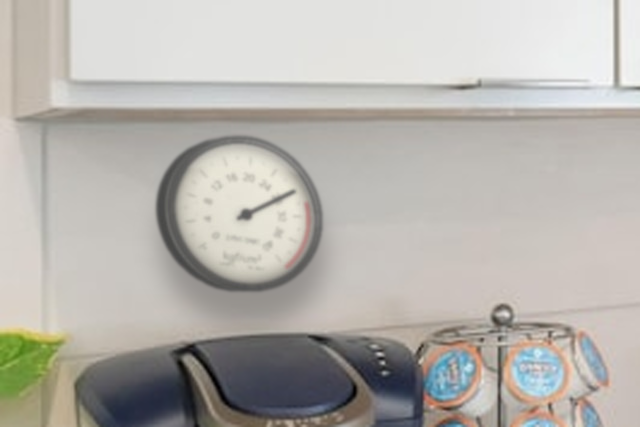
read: **28** kg/cm²
